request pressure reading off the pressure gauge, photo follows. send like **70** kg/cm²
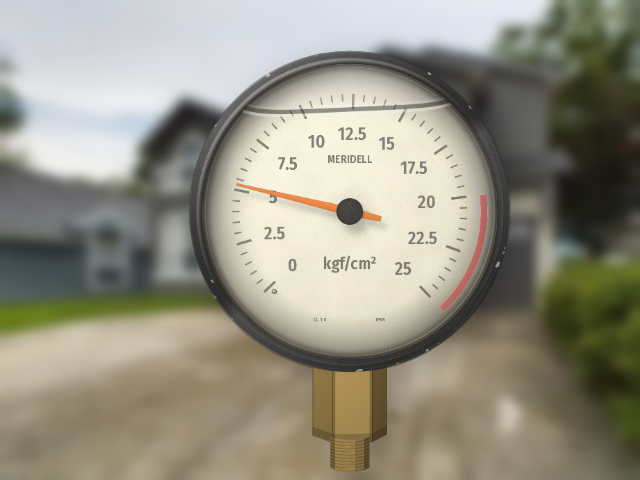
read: **5.25** kg/cm²
